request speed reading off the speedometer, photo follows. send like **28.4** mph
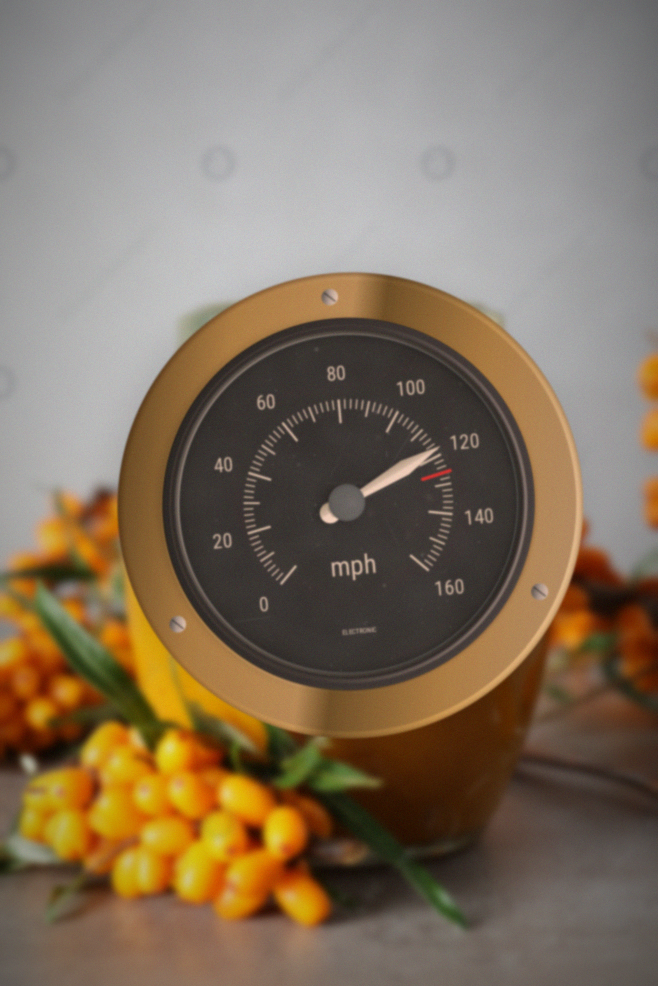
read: **118** mph
